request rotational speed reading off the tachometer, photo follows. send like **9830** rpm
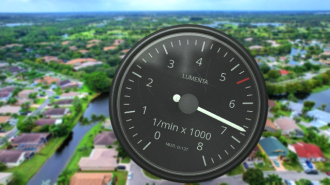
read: **6700** rpm
